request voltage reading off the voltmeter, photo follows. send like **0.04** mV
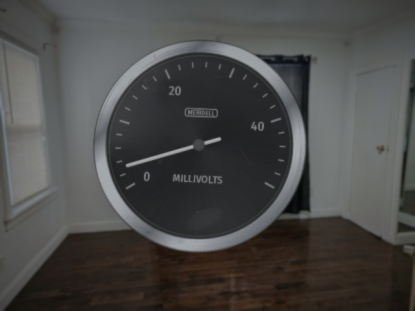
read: **3** mV
